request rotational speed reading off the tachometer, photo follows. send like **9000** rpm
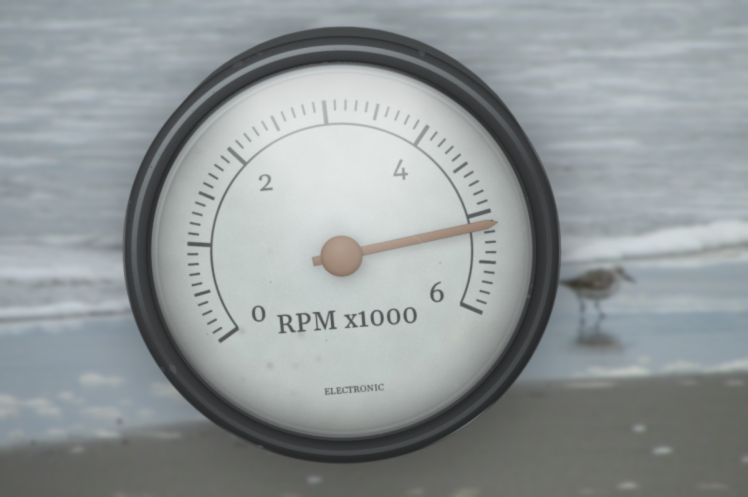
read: **5100** rpm
